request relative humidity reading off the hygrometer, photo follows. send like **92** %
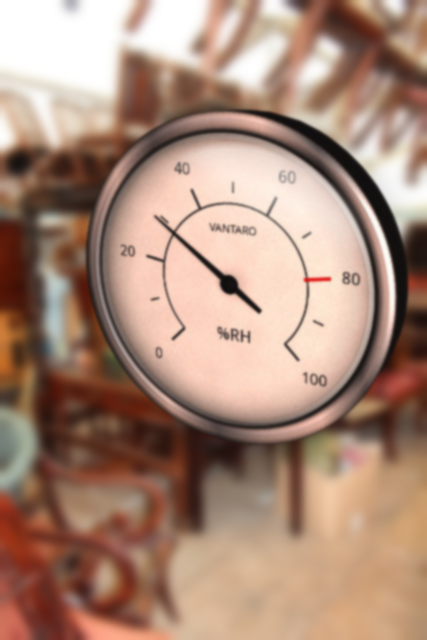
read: **30** %
